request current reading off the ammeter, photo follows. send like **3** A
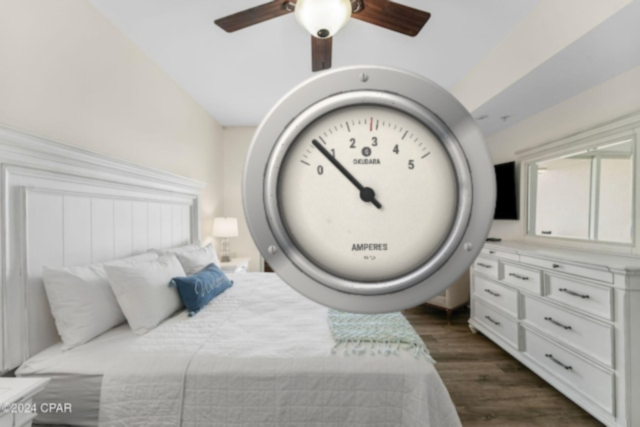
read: **0.8** A
